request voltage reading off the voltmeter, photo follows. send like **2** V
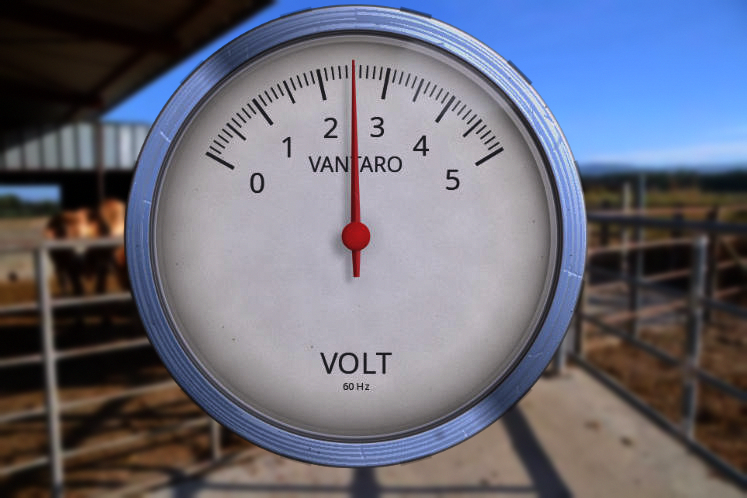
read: **2.5** V
